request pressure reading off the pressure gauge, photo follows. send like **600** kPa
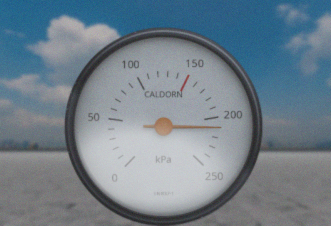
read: **210** kPa
